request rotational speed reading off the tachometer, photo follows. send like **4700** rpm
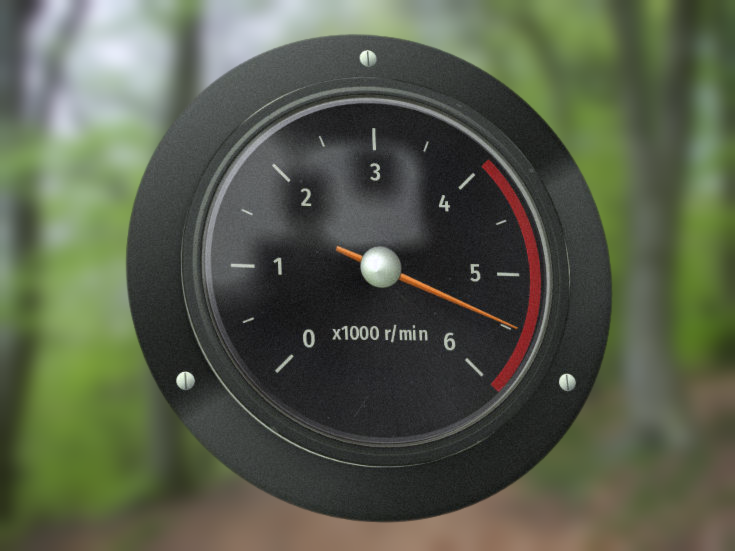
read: **5500** rpm
